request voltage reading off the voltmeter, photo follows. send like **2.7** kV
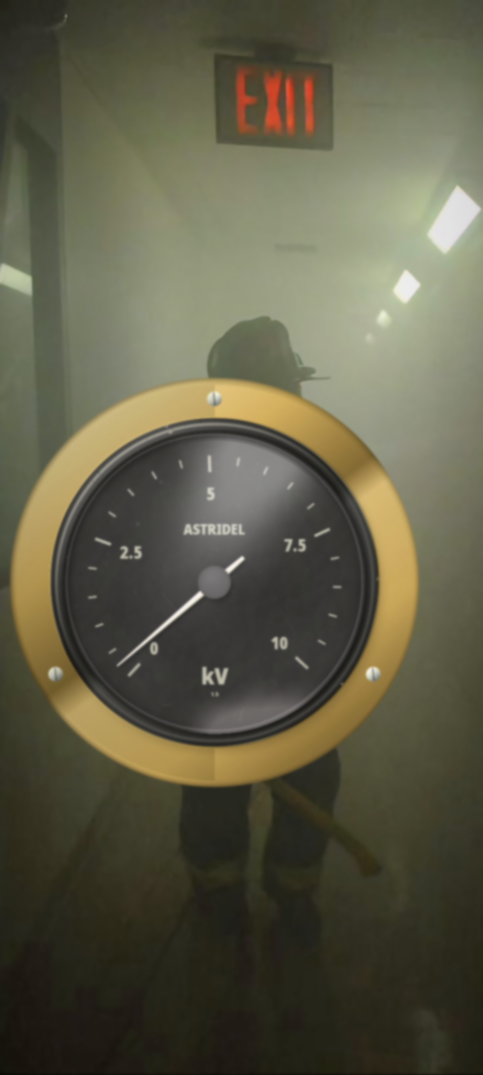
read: **0.25** kV
